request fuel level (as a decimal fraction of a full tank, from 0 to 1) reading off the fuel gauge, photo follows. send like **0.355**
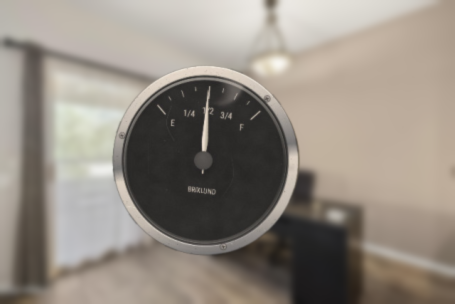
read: **0.5**
